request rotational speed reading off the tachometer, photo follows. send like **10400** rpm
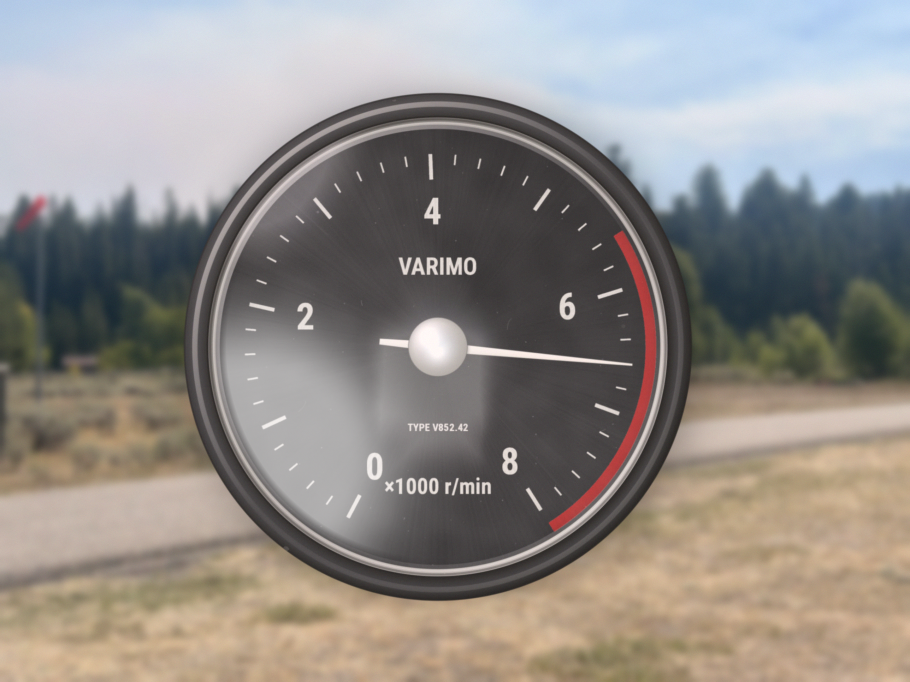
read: **6600** rpm
